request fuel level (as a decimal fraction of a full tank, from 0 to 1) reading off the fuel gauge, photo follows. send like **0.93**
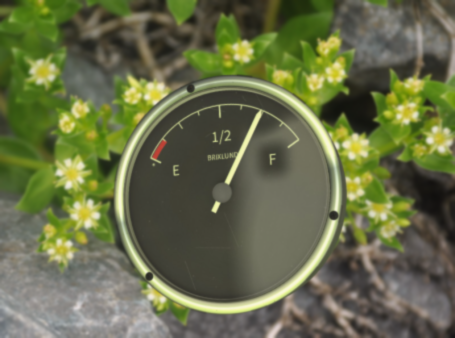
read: **0.75**
